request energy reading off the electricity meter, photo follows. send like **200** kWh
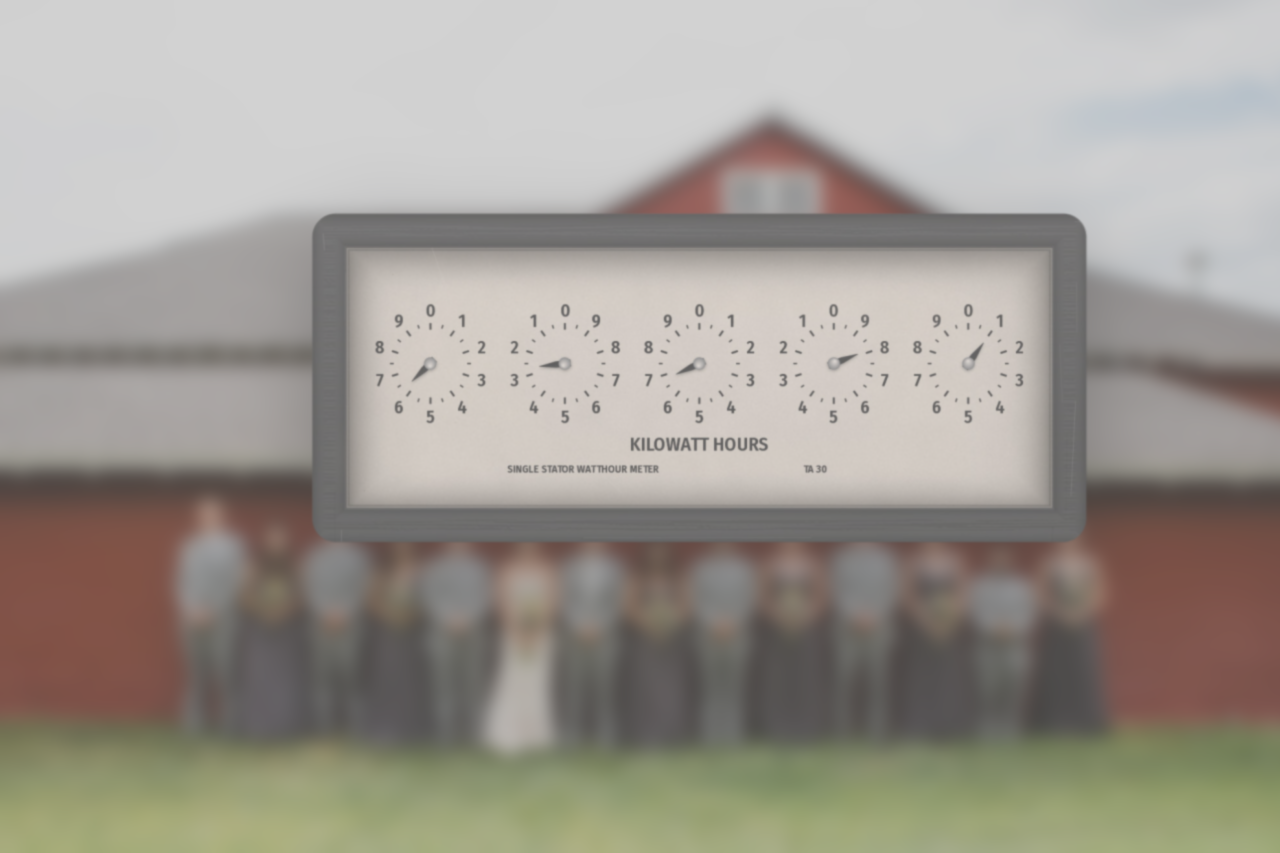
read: **62681** kWh
